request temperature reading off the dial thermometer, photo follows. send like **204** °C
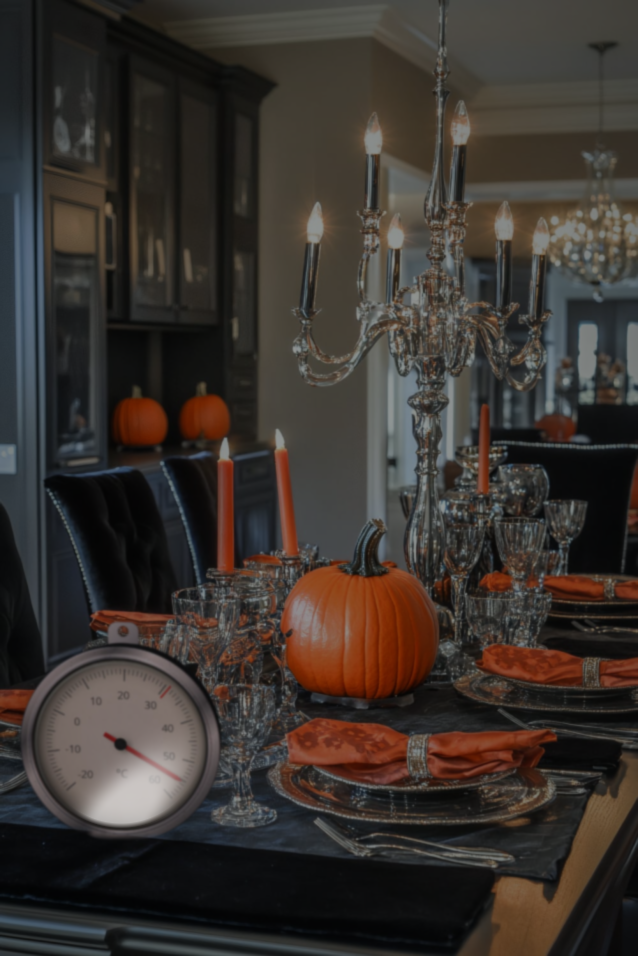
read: **55** °C
